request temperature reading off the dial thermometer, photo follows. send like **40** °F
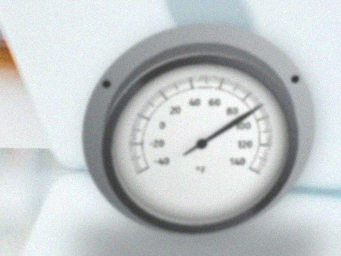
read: **90** °F
